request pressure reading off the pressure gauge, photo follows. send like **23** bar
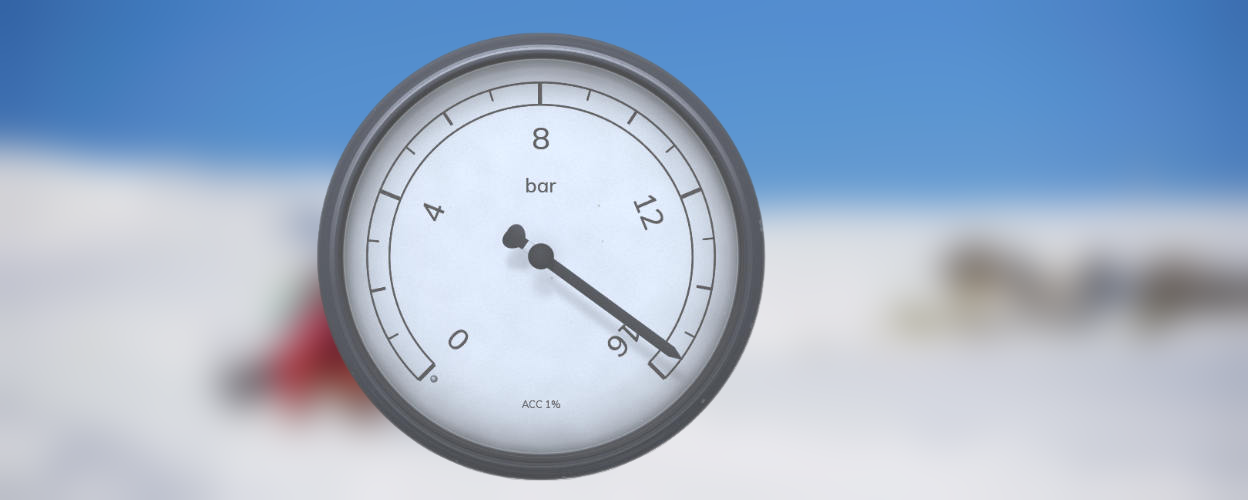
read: **15.5** bar
